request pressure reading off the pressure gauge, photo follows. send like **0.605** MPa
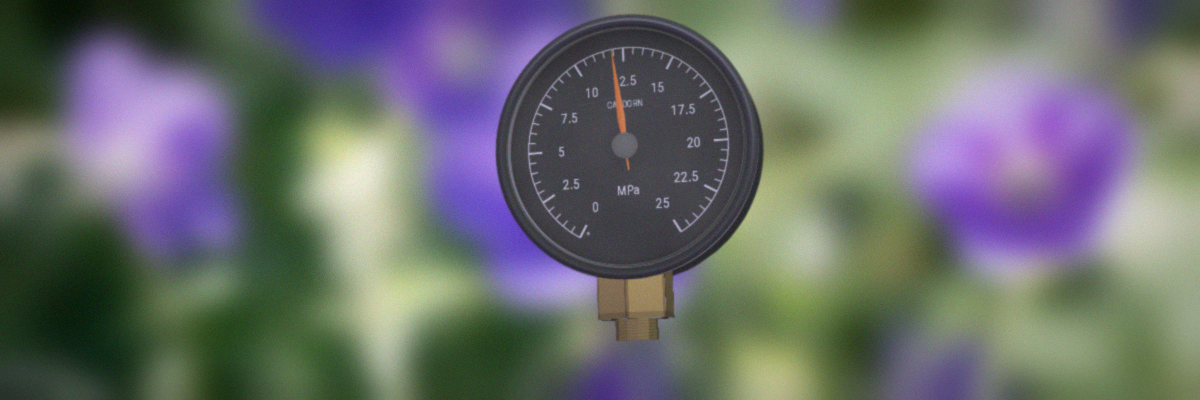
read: **12** MPa
